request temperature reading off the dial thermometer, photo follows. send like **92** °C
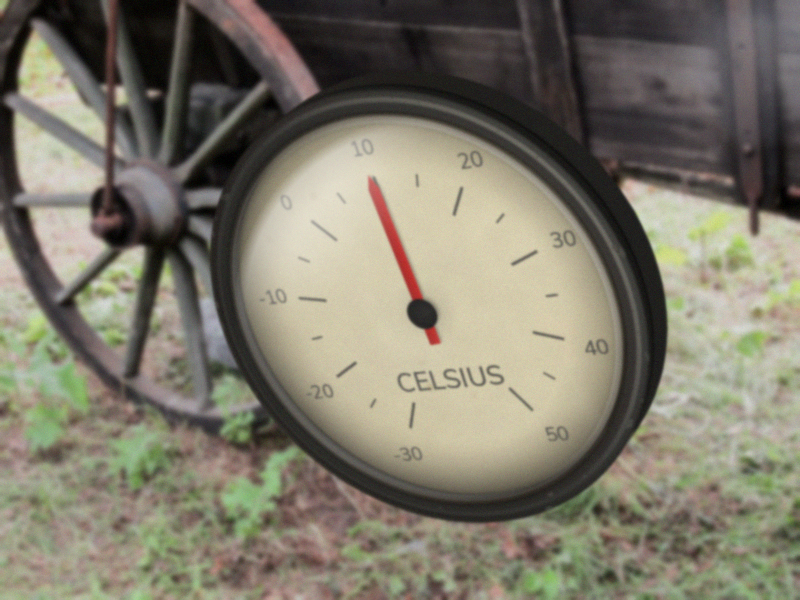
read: **10** °C
